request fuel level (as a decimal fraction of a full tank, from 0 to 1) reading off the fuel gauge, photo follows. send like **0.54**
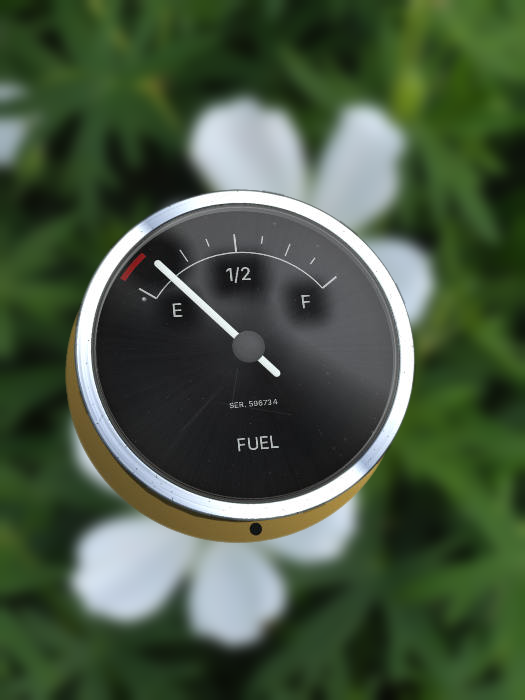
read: **0.125**
